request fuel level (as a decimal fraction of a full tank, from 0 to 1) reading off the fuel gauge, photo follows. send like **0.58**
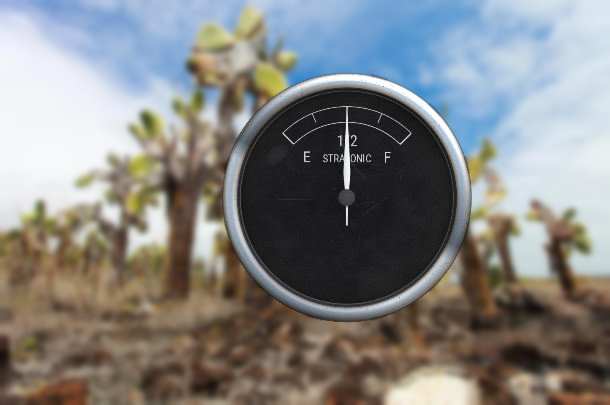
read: **0.5**
